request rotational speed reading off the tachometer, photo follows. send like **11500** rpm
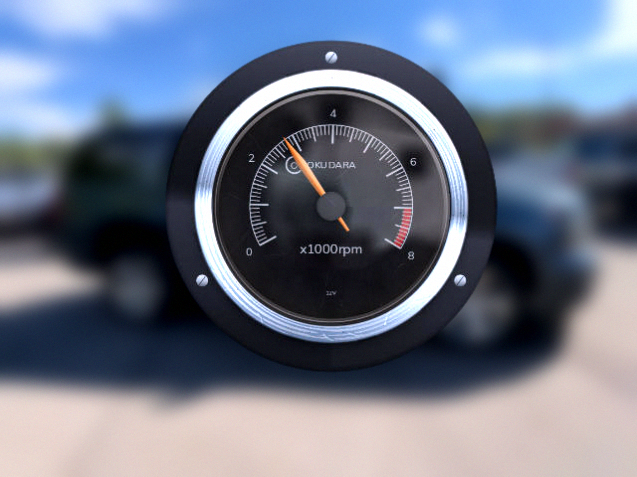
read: **2800** rpm
